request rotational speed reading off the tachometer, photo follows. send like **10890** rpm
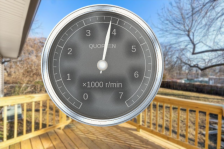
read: **3800** rpm
